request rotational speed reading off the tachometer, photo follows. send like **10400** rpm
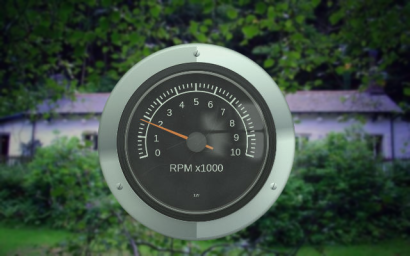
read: **1800** rpm
